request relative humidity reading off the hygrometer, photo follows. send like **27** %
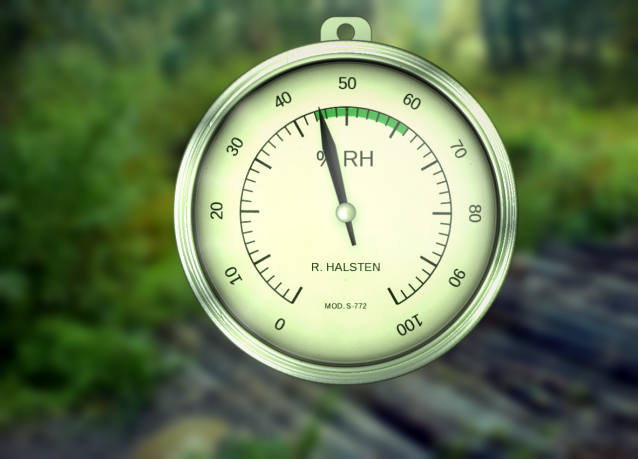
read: **45** %
